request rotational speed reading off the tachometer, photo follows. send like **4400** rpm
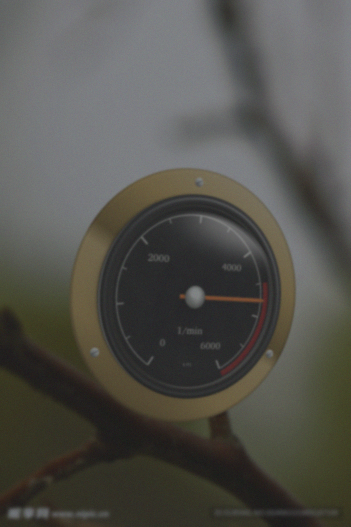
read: **4750** rpm
